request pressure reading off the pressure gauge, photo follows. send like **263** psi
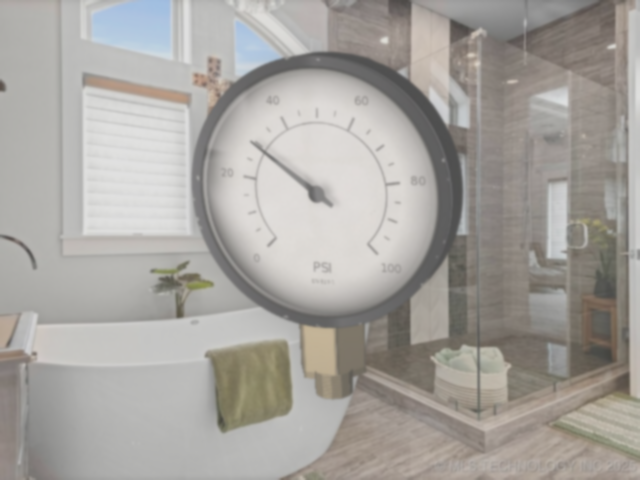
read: **30** psi
